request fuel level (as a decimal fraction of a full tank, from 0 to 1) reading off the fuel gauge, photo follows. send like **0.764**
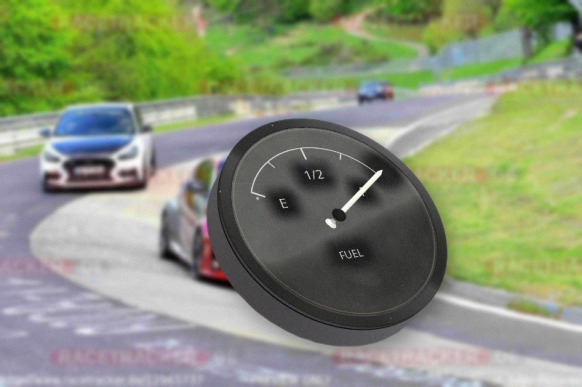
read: **1**
